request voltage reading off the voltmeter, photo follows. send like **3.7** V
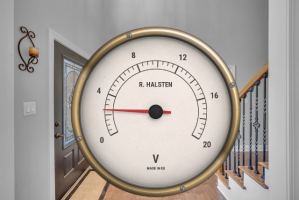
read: **2.5** V
